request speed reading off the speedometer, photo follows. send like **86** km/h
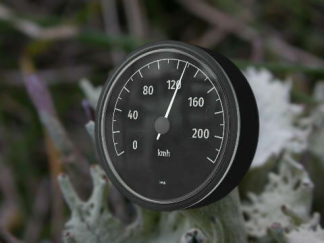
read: **130** km/h
